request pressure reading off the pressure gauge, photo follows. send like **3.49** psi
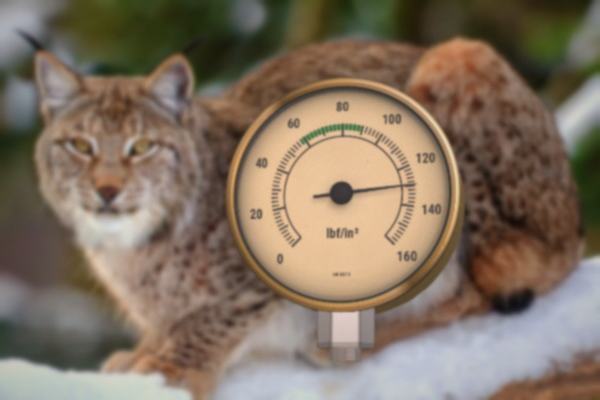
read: **130** psi
